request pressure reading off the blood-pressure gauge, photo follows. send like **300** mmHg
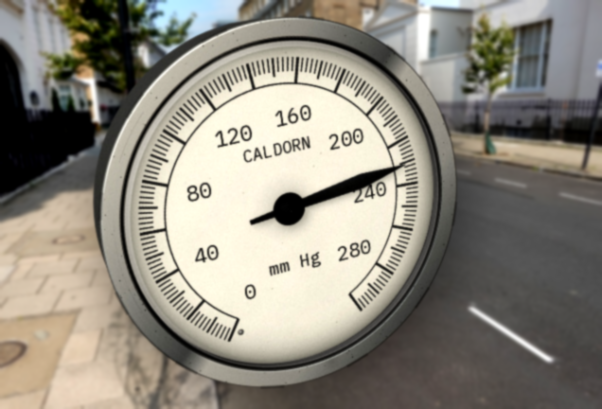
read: **230** mmHg
